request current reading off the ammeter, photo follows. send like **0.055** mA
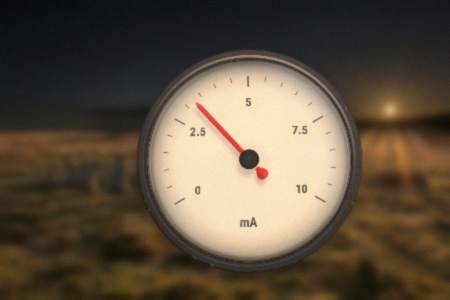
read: **3.25** mA
